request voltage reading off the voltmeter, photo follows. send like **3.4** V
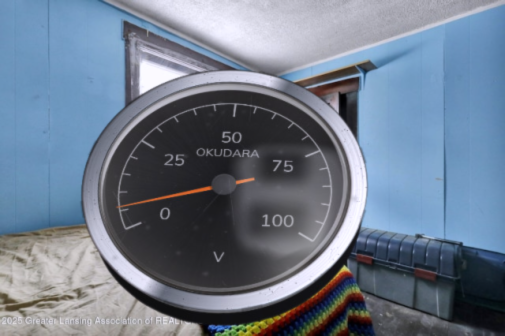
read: **5** V
